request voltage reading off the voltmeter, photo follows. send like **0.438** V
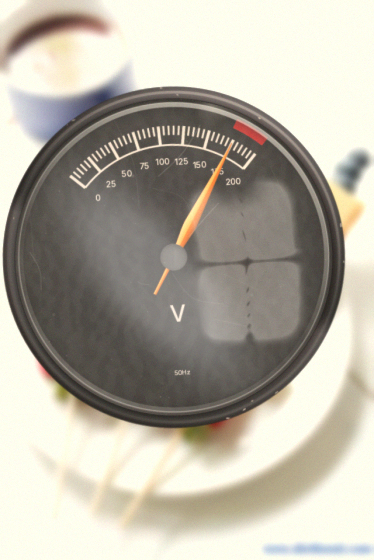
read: **175** V
